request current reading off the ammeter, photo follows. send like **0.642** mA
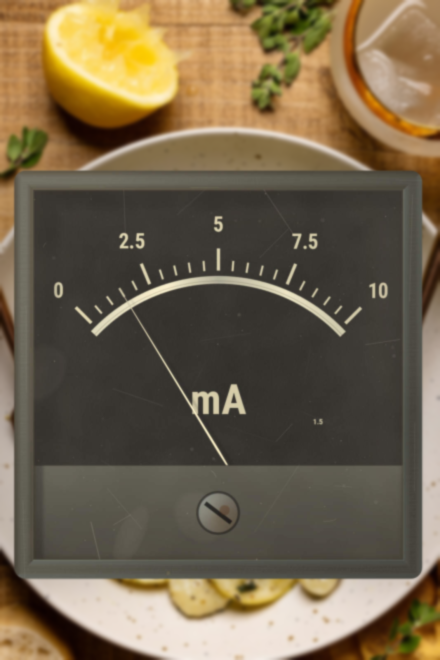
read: **1.5** mA
